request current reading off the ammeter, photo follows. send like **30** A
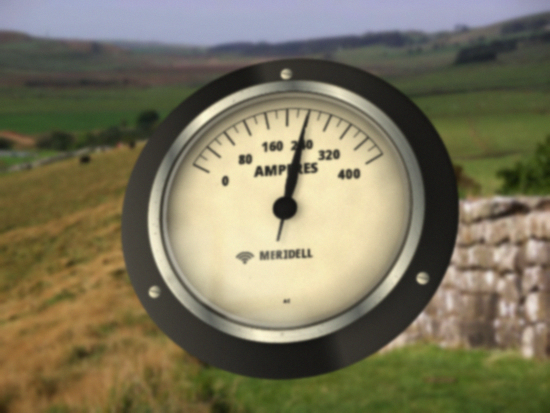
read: **240** A
